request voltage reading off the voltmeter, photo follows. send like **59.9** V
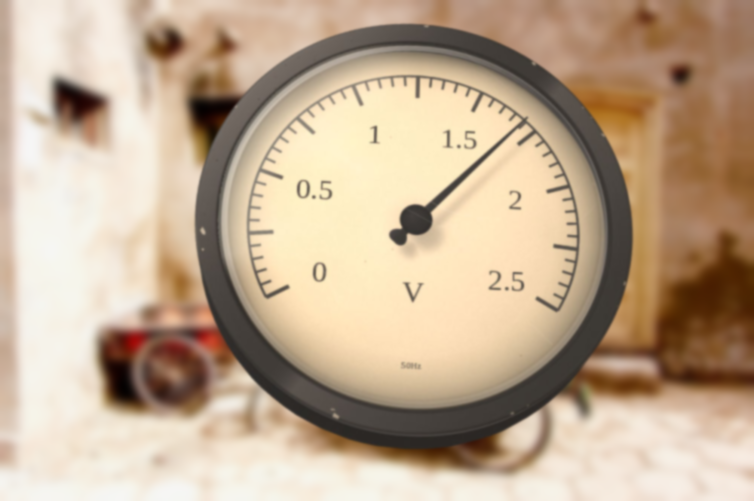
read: **1.7** V
